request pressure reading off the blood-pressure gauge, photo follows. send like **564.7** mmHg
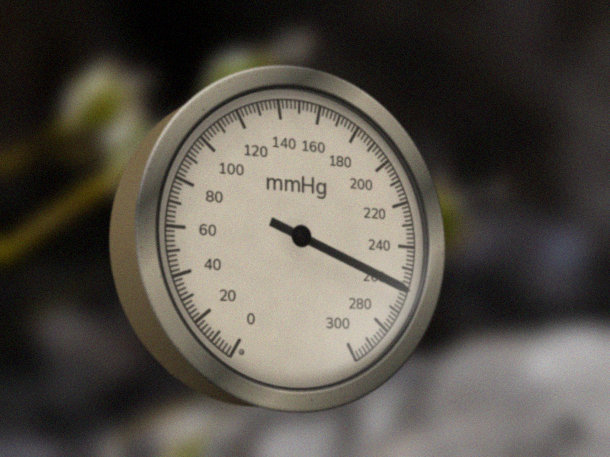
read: **260** mmHg
